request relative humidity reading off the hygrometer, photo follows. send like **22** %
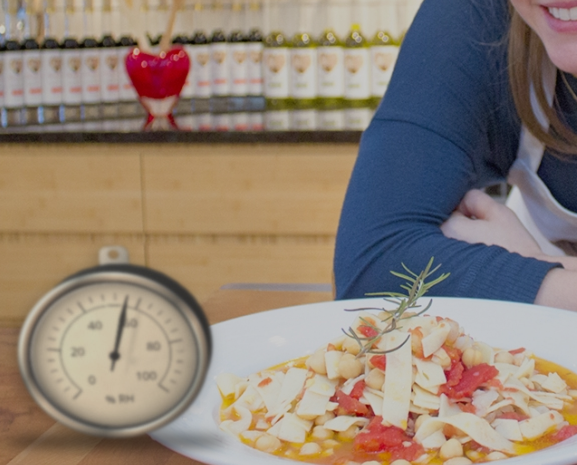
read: **56** %
